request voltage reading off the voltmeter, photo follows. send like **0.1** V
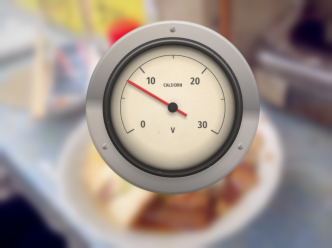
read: **7.5** V
